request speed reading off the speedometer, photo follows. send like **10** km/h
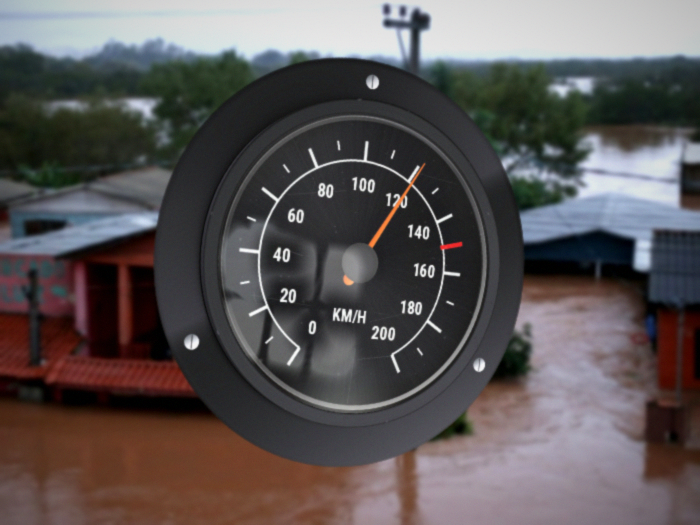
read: **120** km/h
